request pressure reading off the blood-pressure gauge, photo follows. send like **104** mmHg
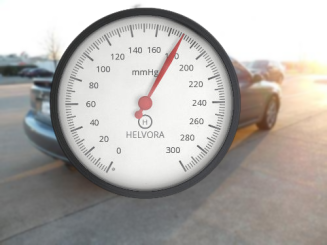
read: **180** mmHg
